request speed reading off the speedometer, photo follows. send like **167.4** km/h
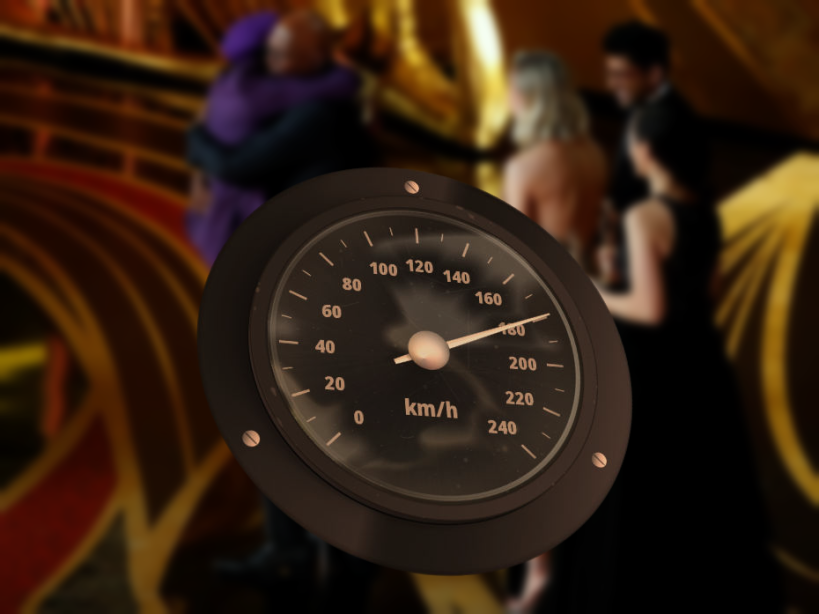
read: **180** km/h
